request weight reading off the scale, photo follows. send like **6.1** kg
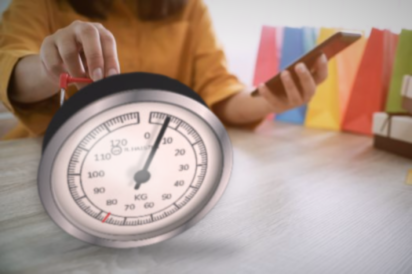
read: **5** kg
